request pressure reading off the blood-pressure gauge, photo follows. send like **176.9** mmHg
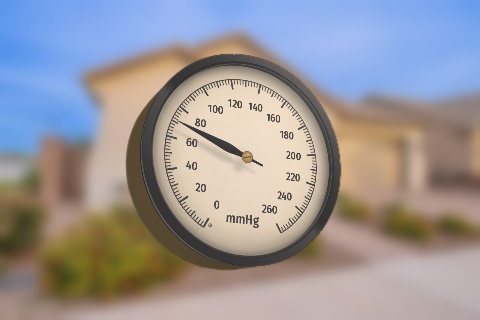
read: **70** mmHg
